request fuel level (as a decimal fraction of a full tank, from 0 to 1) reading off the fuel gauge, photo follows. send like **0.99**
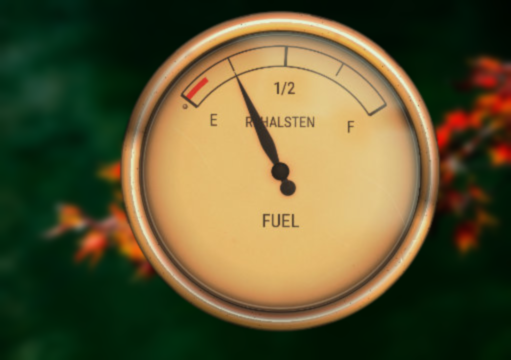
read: **0.25**
